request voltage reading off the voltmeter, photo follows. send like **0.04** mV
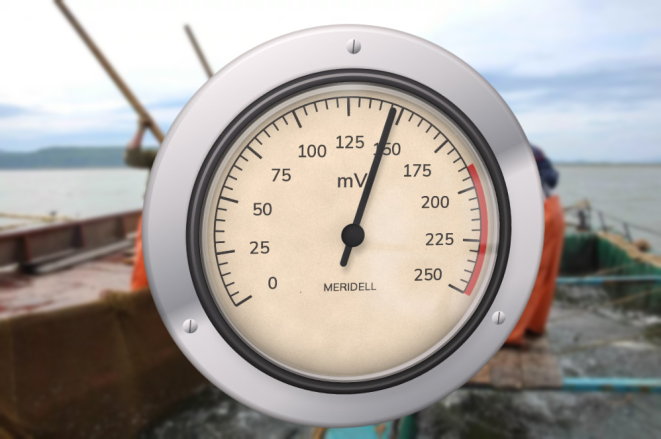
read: **145** mV
